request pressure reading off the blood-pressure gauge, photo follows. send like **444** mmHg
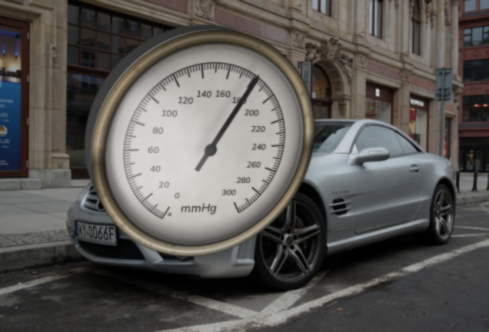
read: **180** mmHg
